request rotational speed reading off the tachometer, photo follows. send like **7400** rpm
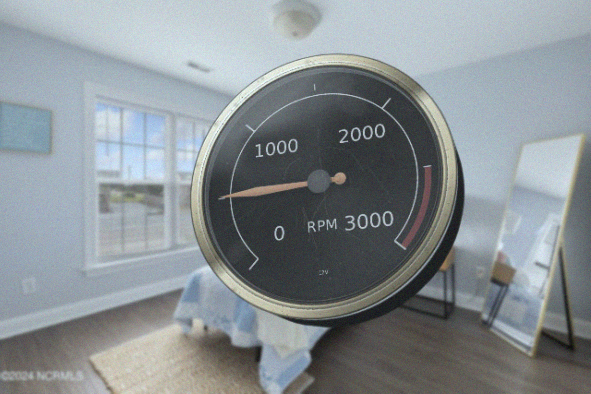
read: **500** rpm
